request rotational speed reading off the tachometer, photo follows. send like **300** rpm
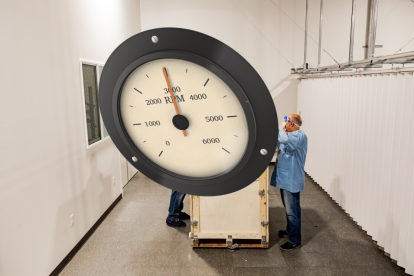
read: **3000** rpm
